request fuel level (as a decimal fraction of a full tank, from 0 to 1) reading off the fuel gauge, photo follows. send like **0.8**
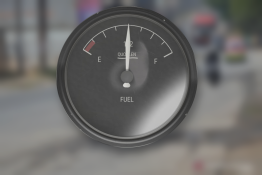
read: **0.5**
